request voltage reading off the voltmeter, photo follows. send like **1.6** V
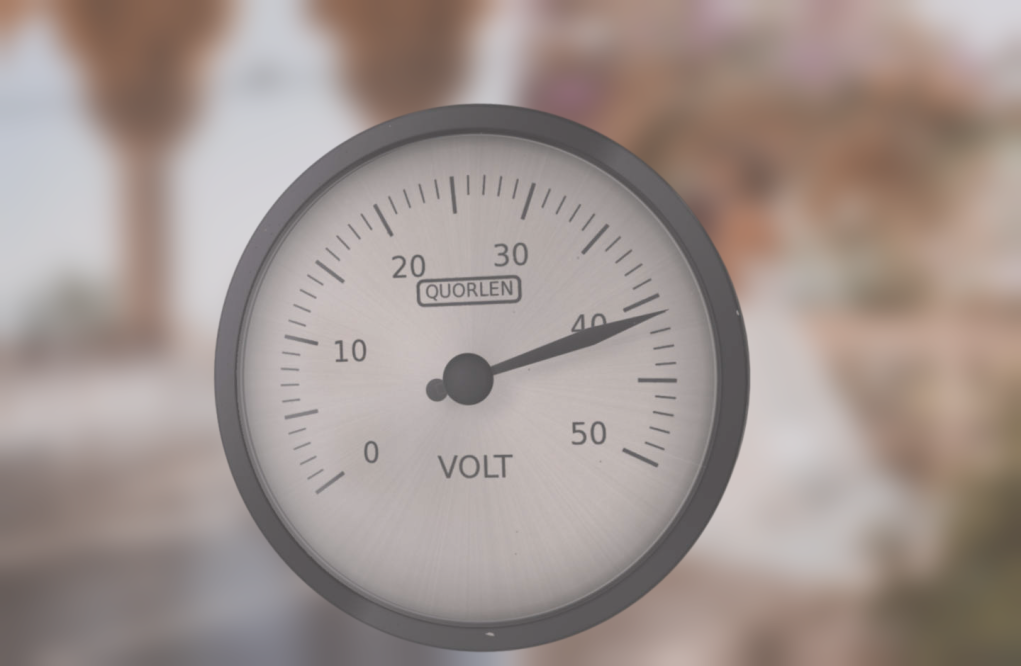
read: **41** V
